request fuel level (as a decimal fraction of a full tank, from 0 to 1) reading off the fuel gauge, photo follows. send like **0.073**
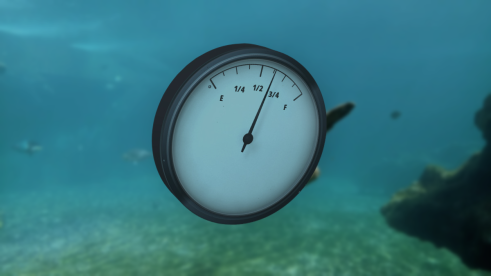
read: **0.625**
